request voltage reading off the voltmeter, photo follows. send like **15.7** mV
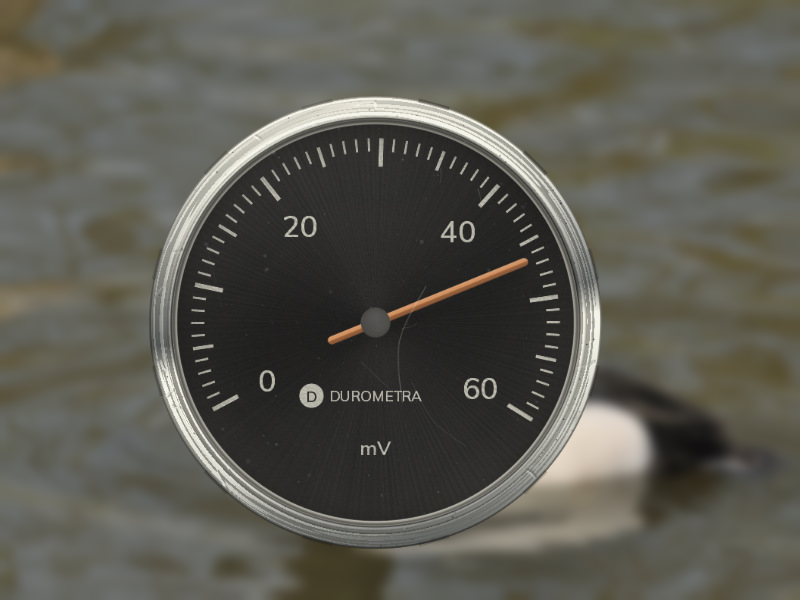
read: **46.5** mV
